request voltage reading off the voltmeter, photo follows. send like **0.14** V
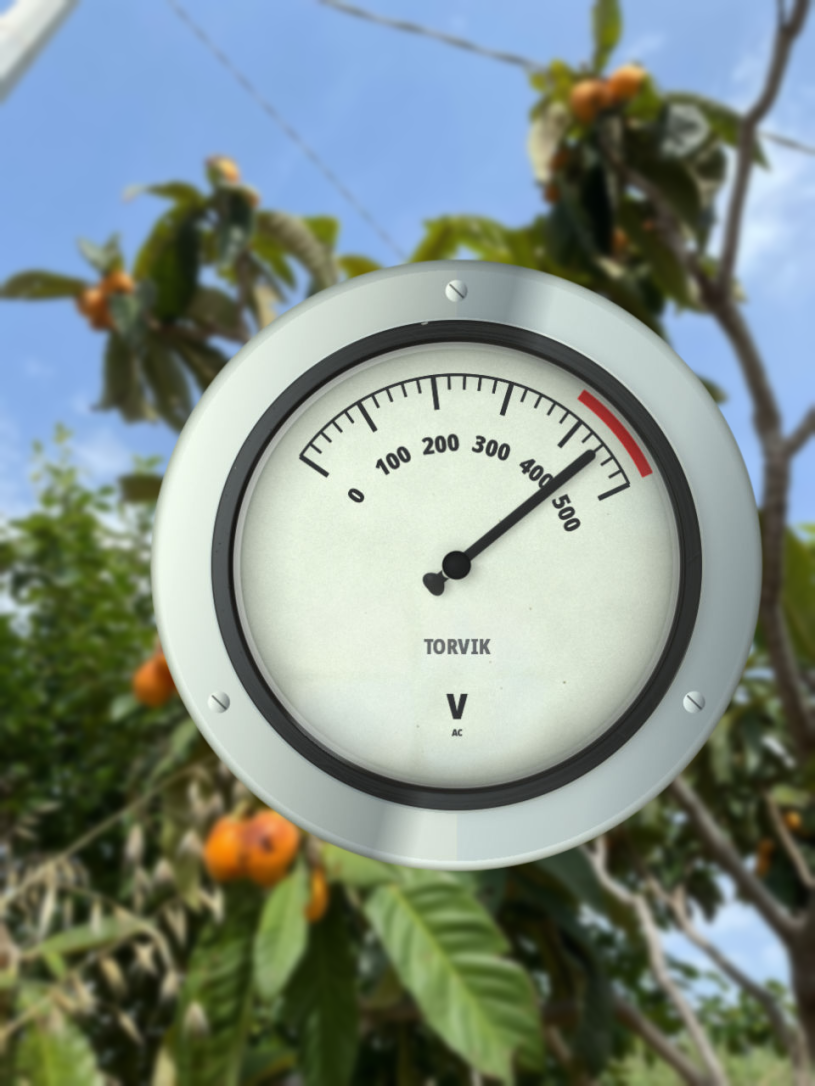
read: **440** V
